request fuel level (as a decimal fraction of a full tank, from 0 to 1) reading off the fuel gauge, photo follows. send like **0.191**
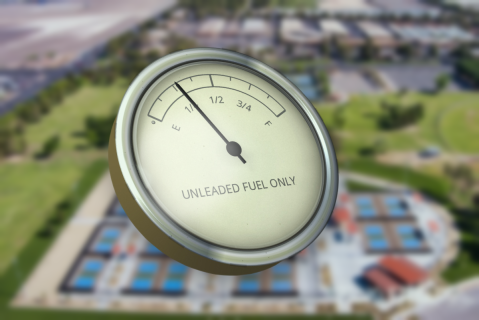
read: **0.25**
